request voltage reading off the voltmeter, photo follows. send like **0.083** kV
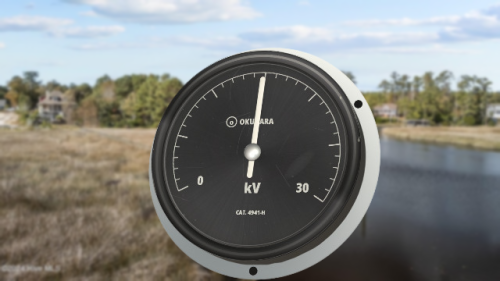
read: **15** kV
